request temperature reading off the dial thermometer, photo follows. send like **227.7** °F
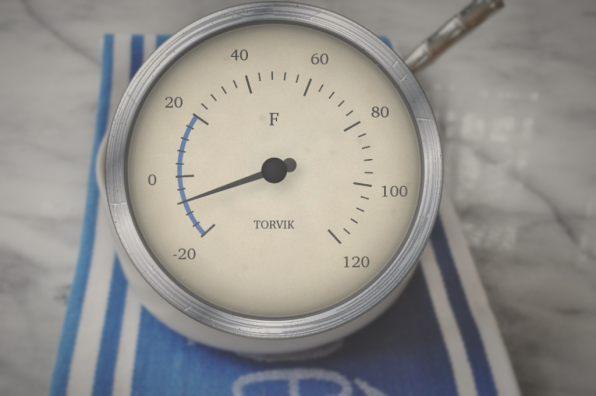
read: **-8** °F
